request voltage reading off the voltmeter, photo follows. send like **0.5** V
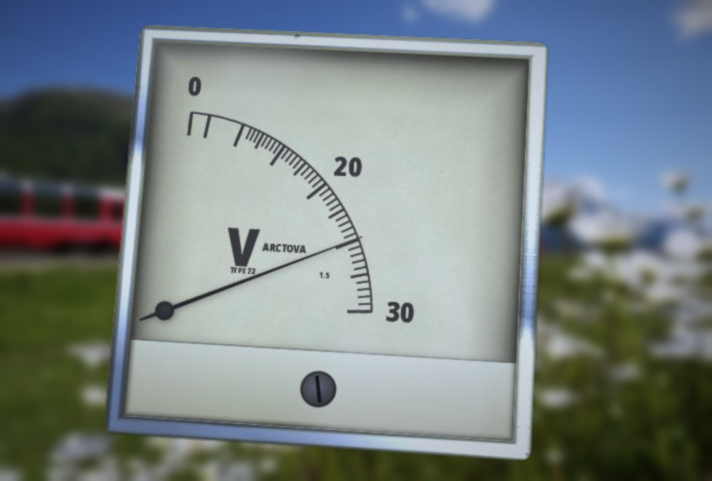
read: **25** V
